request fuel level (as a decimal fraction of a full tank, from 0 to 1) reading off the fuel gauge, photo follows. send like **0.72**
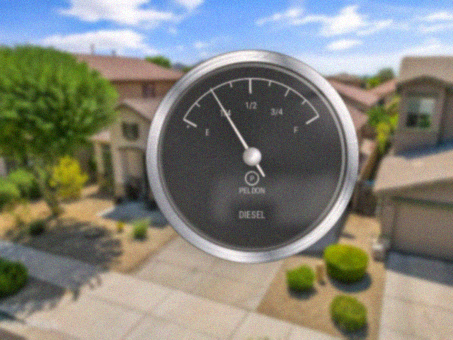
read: **0.25**
